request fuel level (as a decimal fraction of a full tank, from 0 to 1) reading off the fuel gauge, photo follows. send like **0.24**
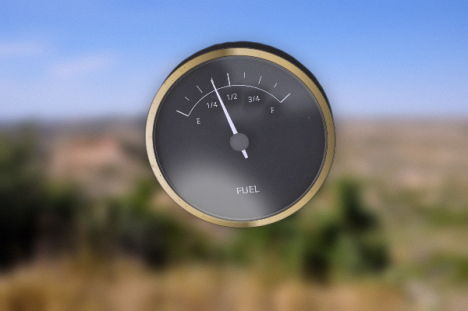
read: **0.375**
